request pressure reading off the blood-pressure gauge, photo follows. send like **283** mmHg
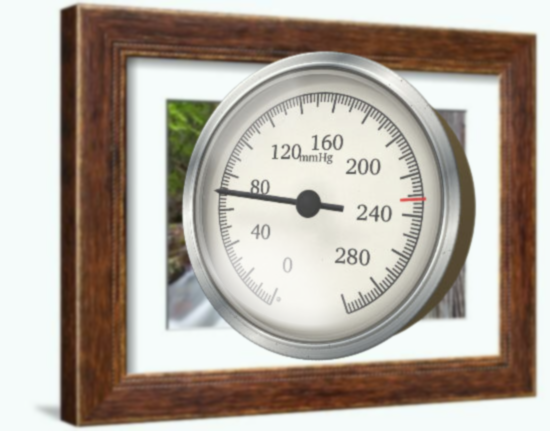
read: **70** mmHg
